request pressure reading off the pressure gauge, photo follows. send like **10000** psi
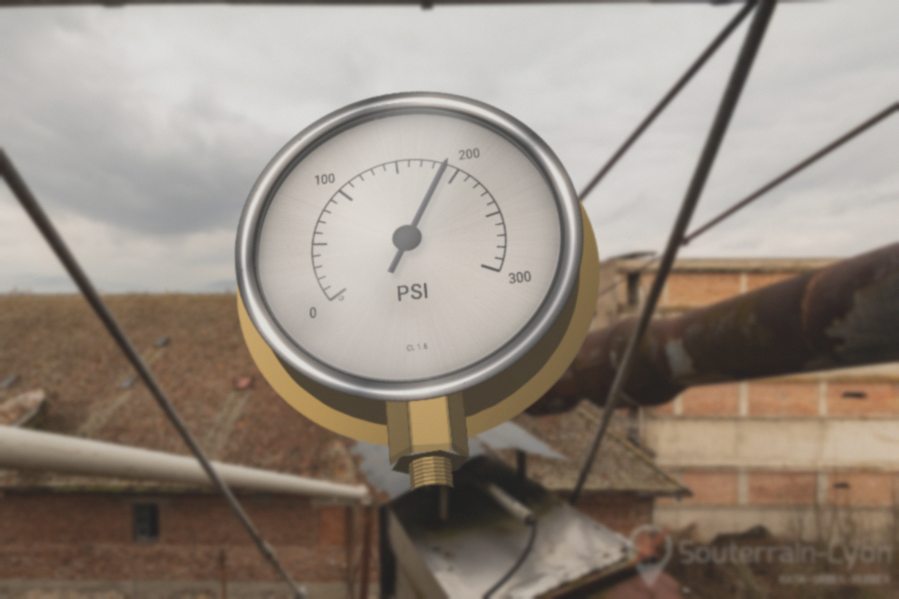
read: **190** psi
